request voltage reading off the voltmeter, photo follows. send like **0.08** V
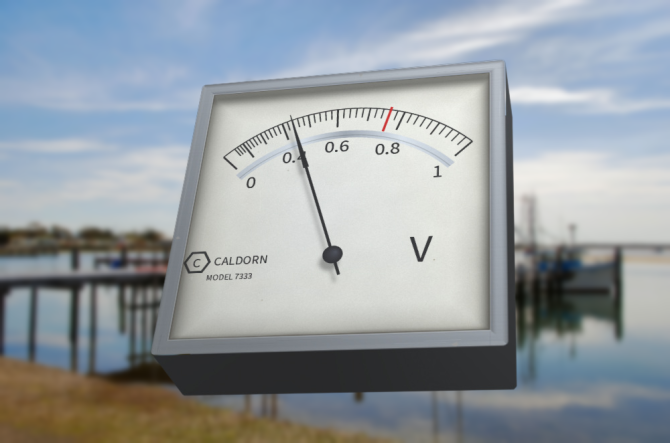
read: **0.44** V
